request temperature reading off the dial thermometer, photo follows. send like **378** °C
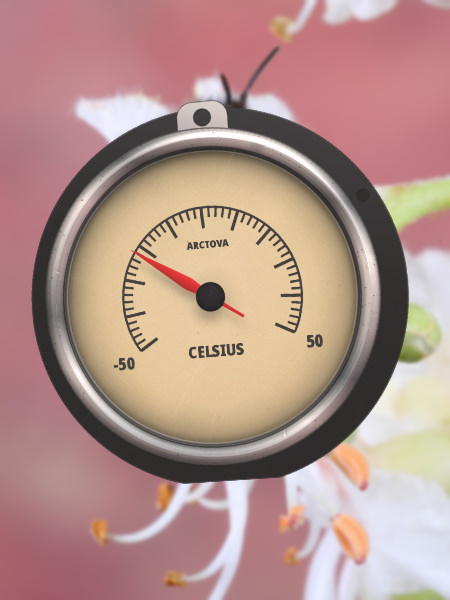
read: **-22** °C
